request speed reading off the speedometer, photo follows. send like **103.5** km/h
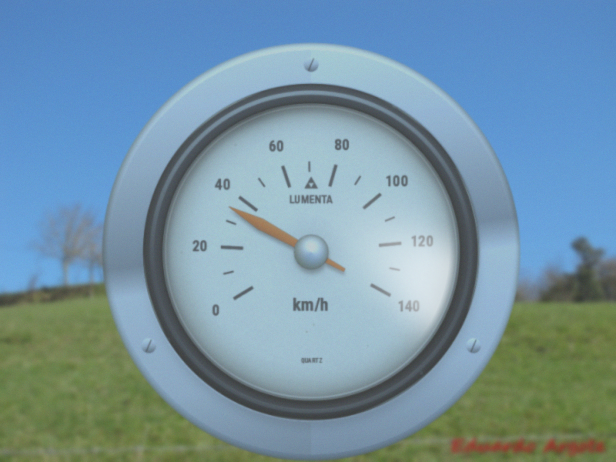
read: **35** km/h
